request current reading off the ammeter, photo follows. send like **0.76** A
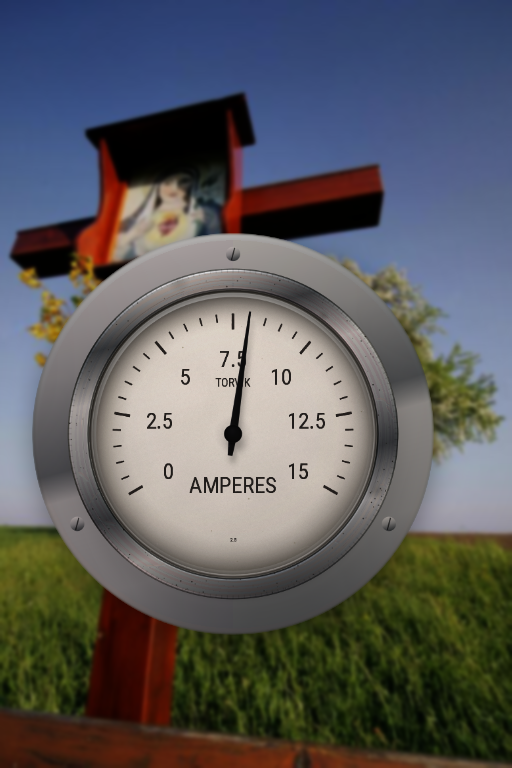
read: **8** A
